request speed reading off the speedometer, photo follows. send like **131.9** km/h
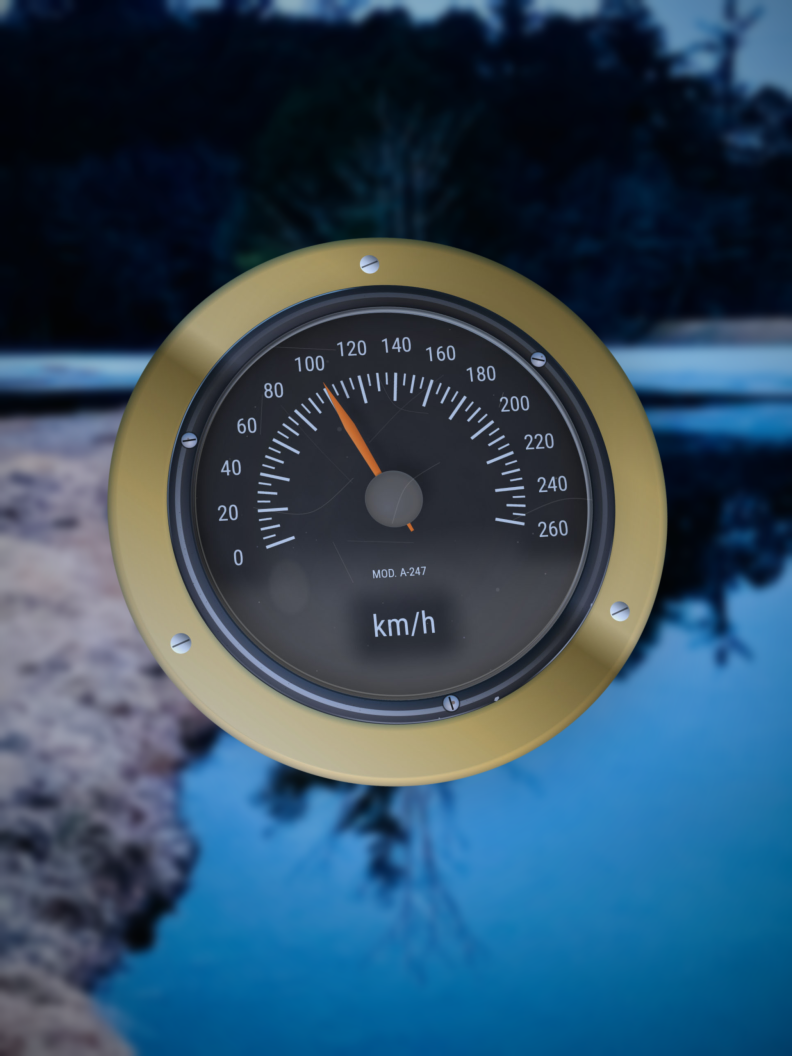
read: **100** km/h
